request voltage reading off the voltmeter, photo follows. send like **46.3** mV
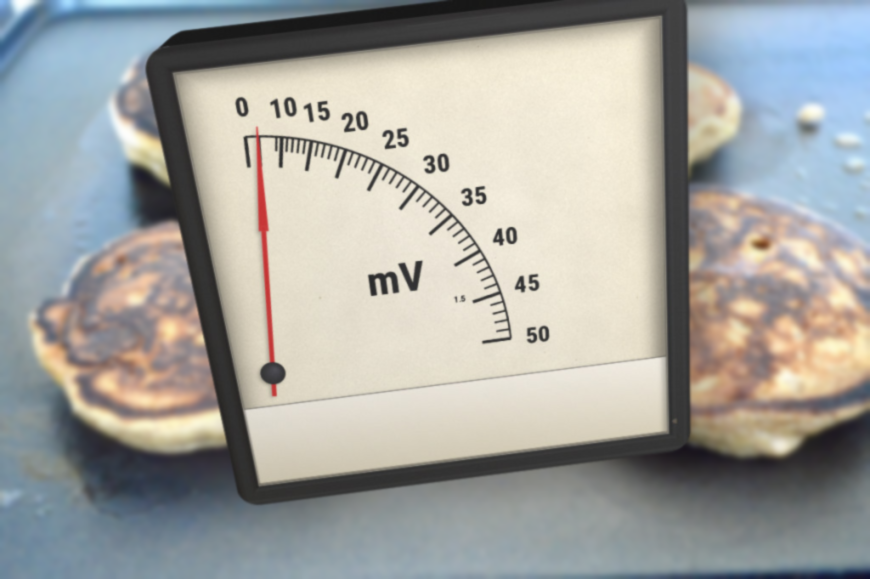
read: **5** mV
